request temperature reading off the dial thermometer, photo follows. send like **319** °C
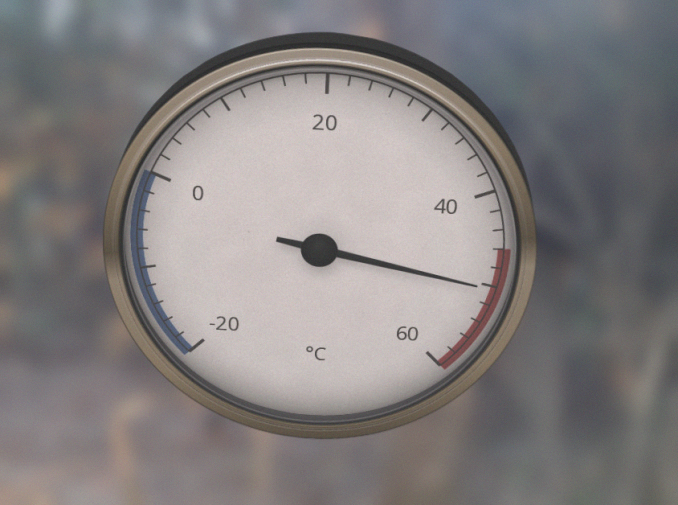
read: **50** °C
